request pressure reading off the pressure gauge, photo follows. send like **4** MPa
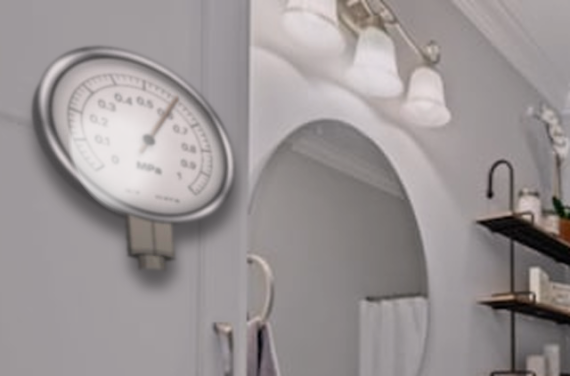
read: **0.6** MPa
